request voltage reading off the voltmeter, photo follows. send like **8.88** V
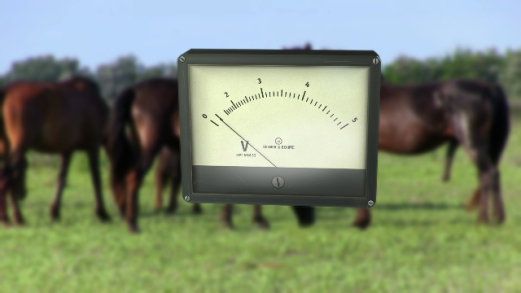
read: **1** V
